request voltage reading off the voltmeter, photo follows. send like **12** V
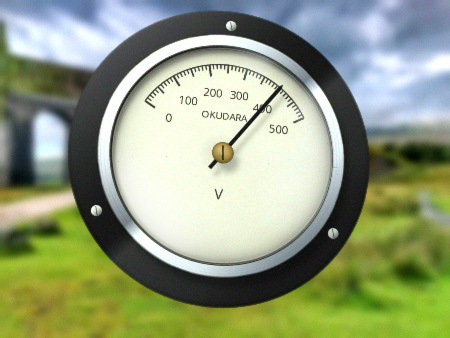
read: **400** V
